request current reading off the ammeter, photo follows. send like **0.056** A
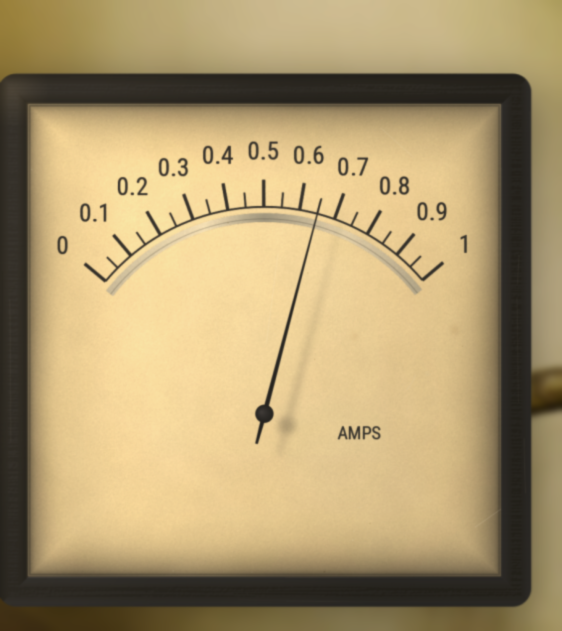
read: **0.65** A
